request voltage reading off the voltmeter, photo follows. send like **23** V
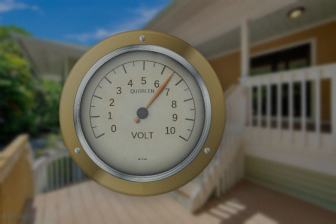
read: **6.5** V
